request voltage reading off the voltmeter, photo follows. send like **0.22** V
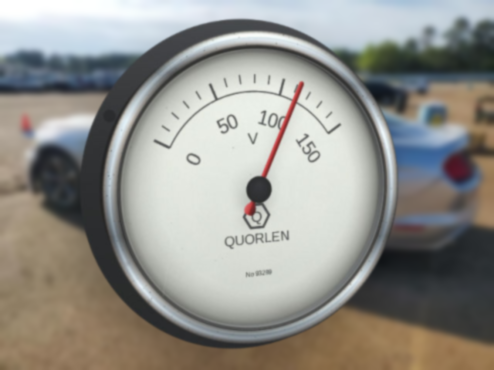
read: **110** V
